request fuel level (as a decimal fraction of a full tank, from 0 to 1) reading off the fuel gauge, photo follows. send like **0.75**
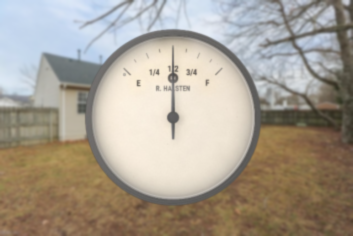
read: **0.5**
